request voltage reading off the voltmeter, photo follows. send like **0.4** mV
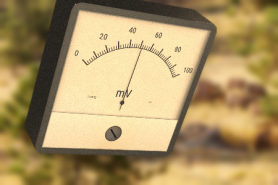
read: **50** mV
